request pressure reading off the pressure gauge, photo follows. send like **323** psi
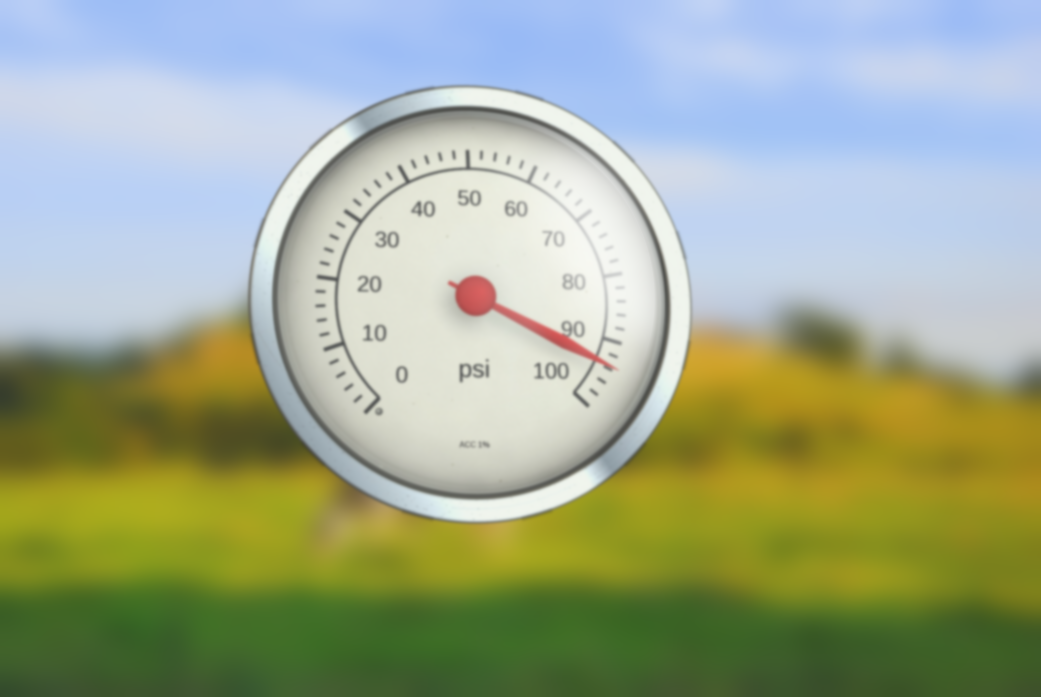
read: **94** psi
